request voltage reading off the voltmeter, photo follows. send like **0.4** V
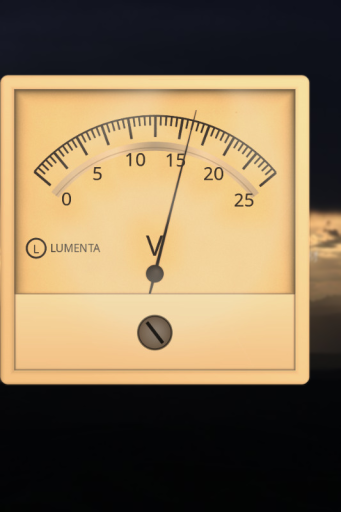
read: **16** V
